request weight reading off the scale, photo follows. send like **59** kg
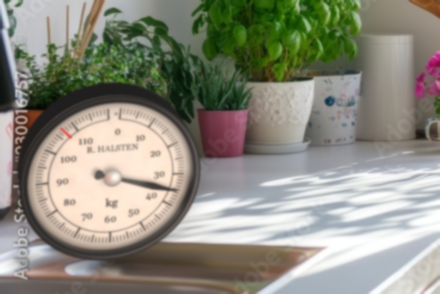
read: **35** kg
